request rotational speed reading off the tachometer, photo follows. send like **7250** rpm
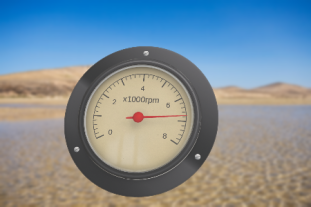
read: **6800** rpm
